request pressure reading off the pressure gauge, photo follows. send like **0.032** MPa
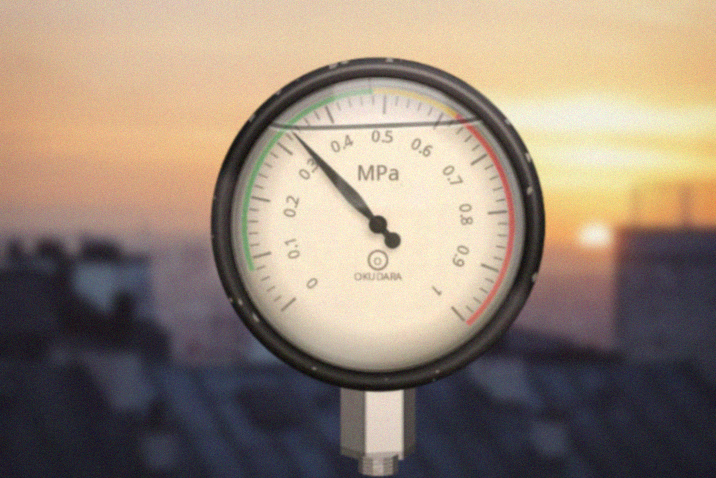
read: **0.33** MPa
